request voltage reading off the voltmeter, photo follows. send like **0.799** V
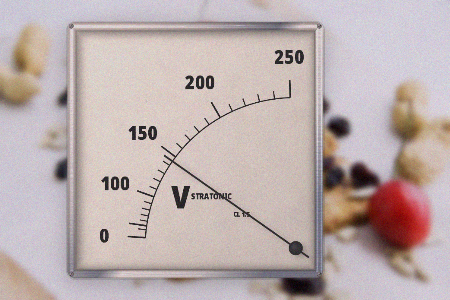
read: **145** V
